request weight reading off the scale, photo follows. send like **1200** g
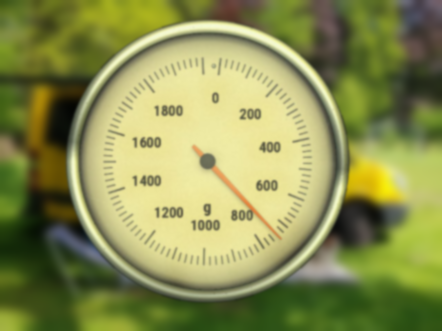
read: **740** g
